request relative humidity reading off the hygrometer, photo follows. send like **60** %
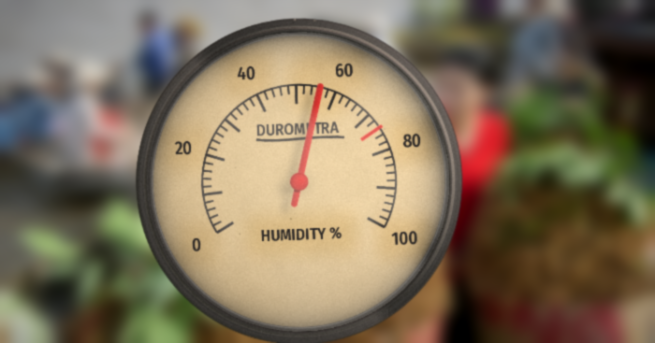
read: **56** %
